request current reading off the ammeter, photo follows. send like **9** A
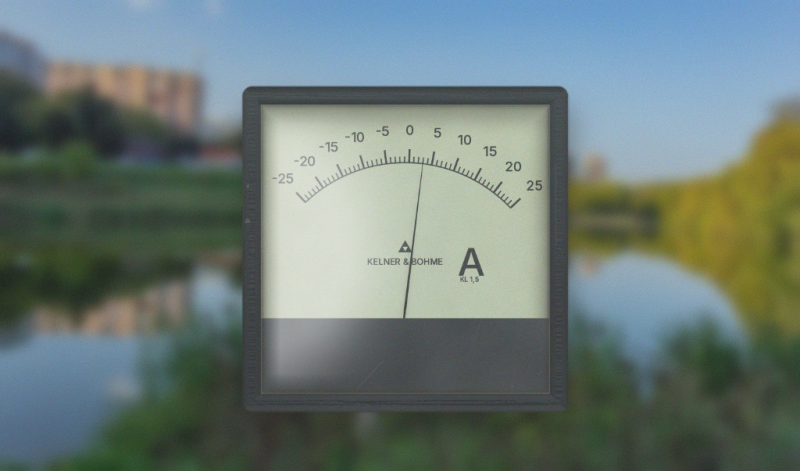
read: **3** A
